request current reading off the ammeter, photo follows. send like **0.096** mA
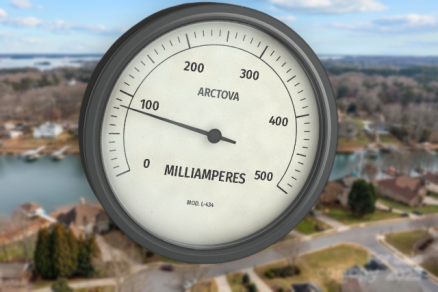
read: **85** mA
